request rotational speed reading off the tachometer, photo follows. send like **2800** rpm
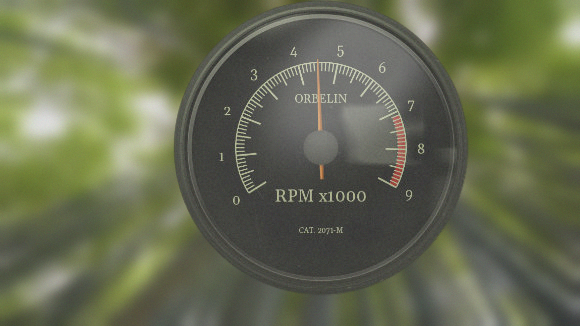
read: **4500** rpm
